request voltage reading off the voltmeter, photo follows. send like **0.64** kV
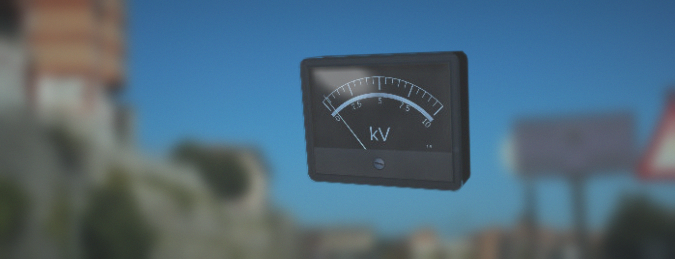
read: **0.5** kV
